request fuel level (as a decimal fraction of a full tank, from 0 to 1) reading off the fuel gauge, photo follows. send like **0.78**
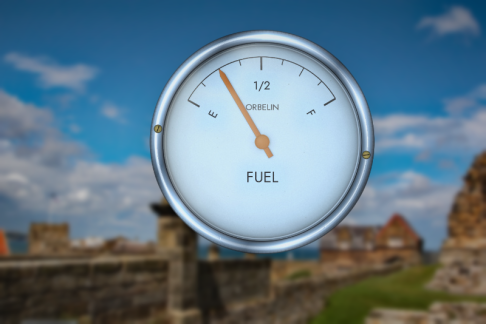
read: **0.25**
